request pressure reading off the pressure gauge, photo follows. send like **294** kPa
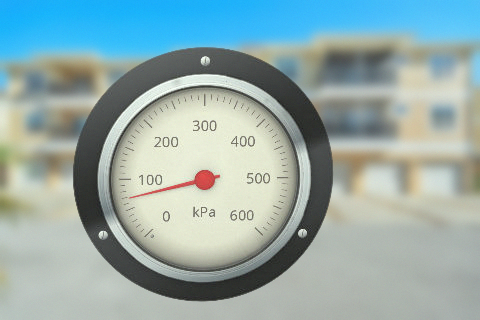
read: **70** kPa
